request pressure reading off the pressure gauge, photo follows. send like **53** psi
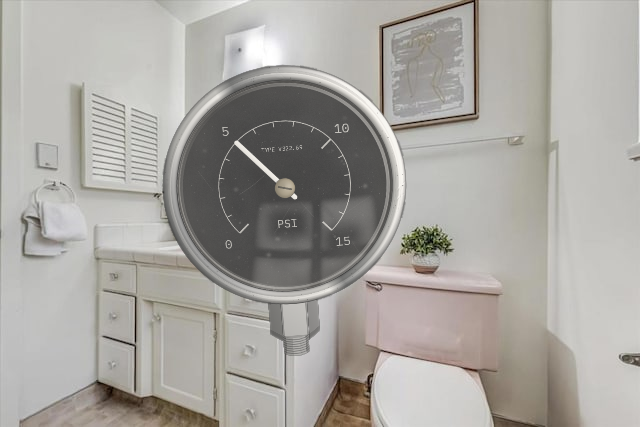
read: **5** psi
